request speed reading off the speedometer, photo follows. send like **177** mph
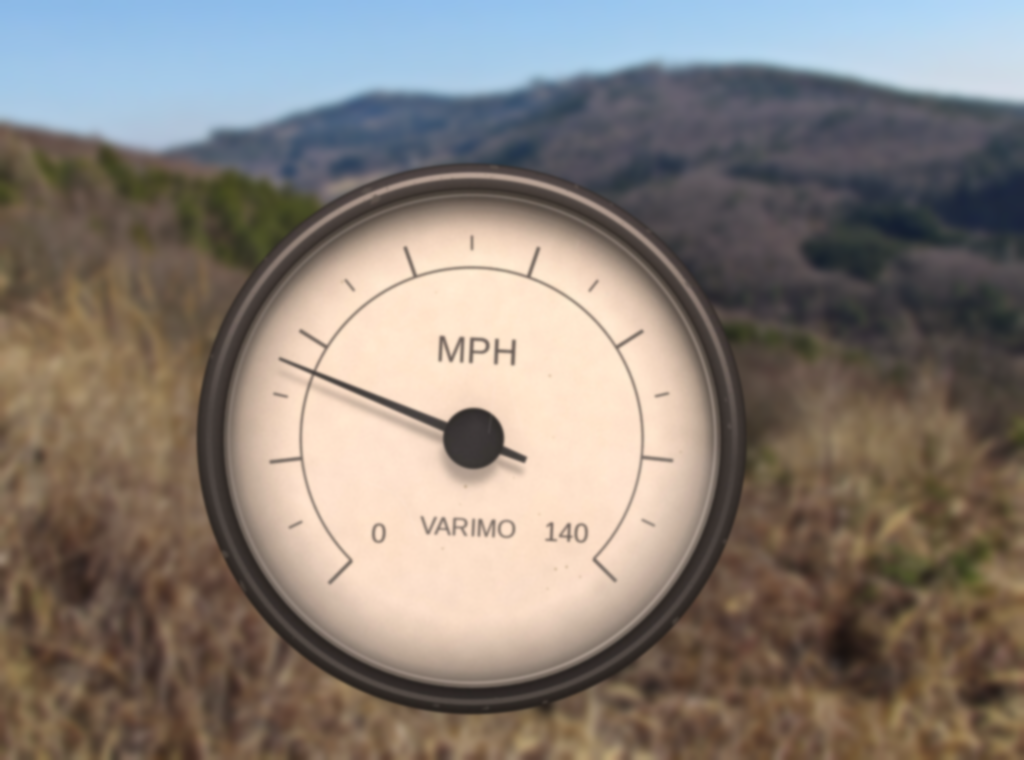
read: **35** mph
